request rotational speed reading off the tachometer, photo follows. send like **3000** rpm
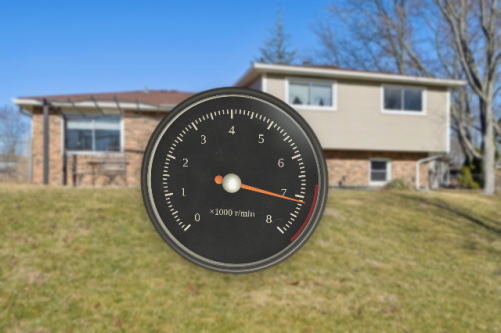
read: **7100** rpm
